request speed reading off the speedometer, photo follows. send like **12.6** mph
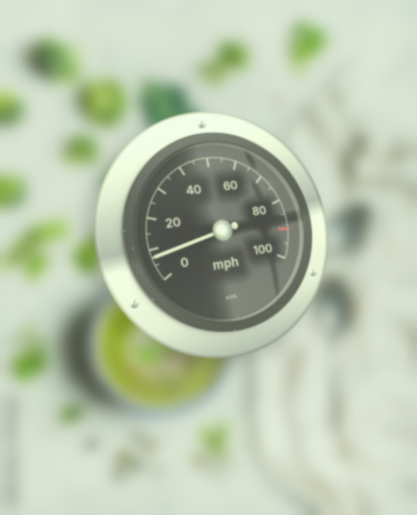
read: **7.5** mph
